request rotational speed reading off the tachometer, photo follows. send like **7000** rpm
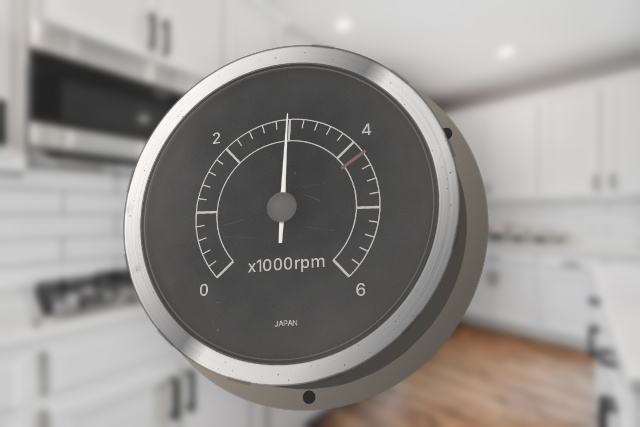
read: **3000** rpm
